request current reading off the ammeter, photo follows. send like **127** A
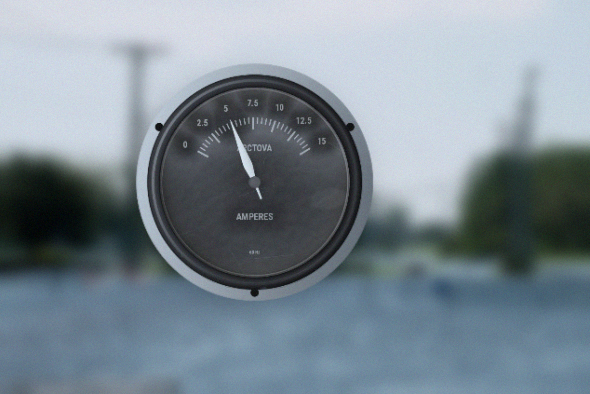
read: **5** A
